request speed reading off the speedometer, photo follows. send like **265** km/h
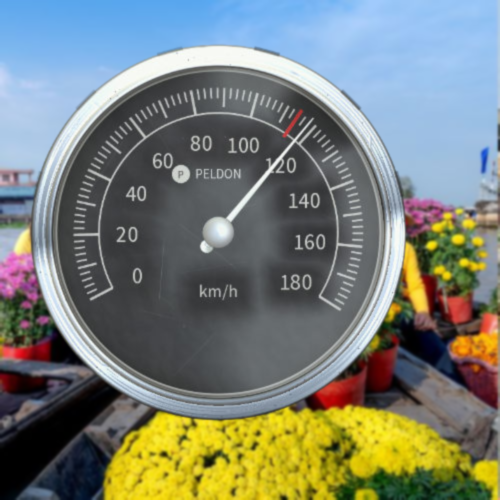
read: **118** km/h
